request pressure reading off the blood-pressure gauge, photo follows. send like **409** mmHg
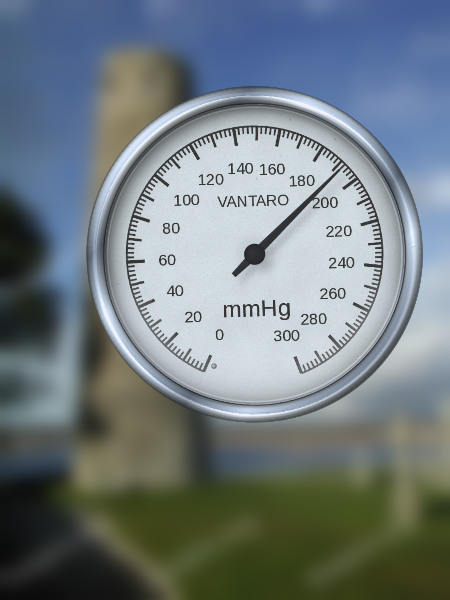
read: **192** mmHg
